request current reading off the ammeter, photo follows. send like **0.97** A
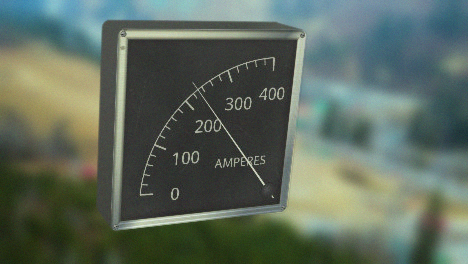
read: **230** A
